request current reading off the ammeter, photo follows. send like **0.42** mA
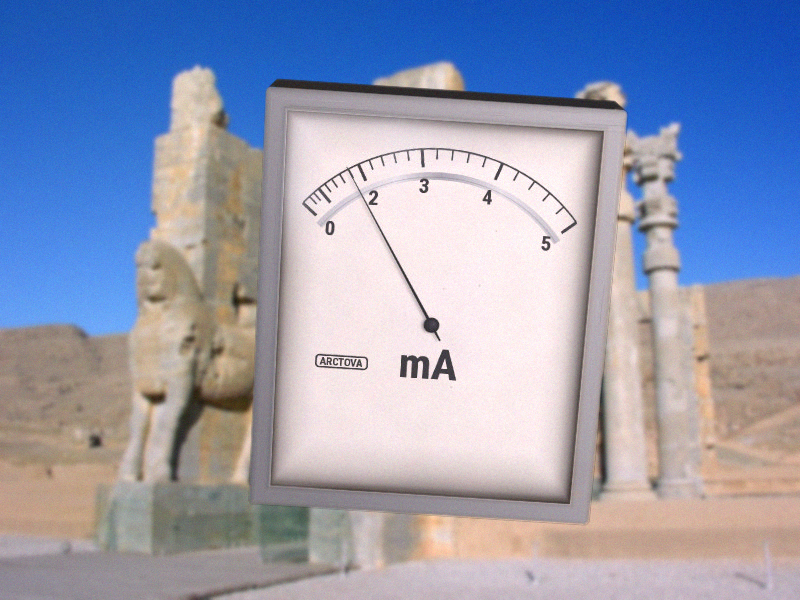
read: **1.8** mA
